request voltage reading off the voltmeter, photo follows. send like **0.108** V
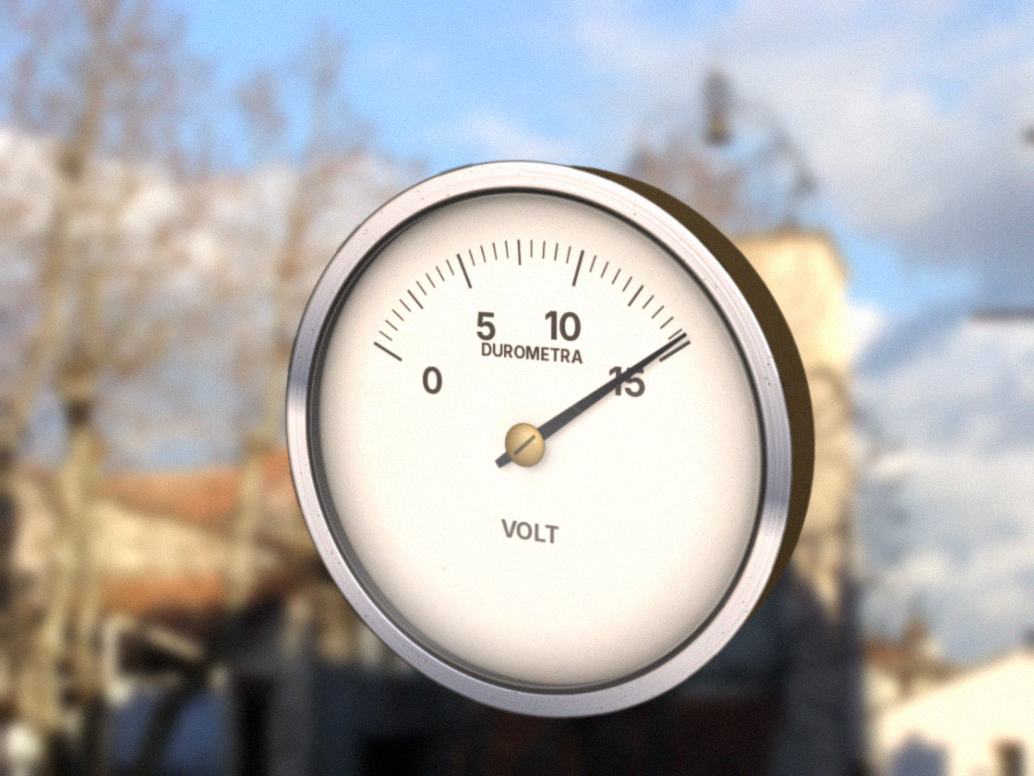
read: **14.75** V
